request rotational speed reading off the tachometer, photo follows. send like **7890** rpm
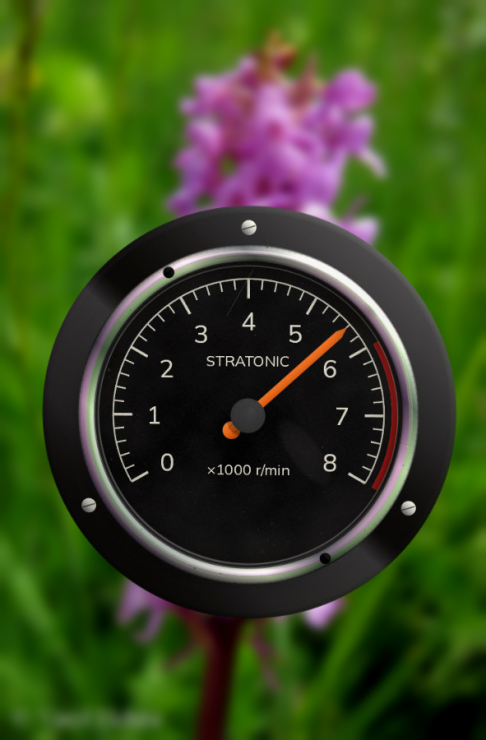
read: **5600** rpm
